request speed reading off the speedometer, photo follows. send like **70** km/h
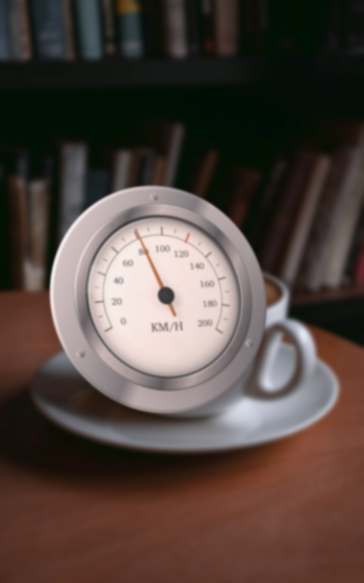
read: **80** km/h
